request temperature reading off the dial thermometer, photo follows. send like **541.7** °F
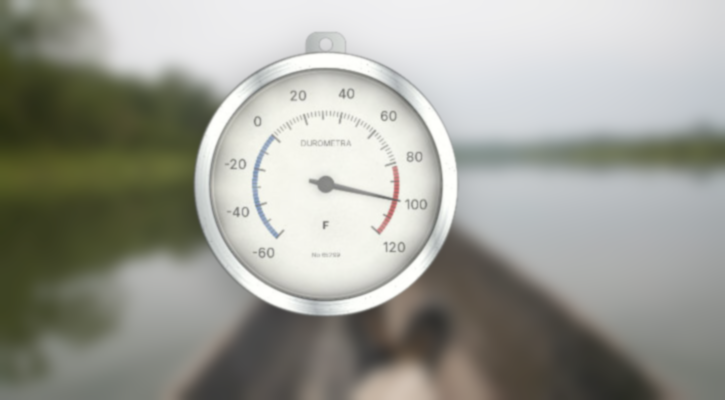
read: **100** °F
